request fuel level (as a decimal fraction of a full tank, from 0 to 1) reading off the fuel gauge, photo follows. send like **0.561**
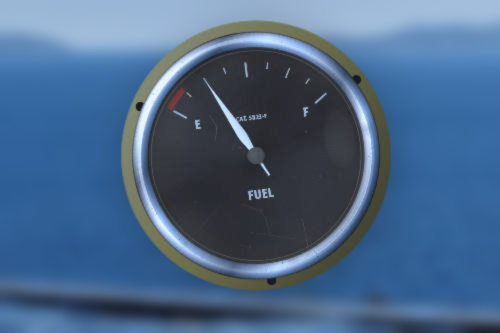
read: **0.25**
